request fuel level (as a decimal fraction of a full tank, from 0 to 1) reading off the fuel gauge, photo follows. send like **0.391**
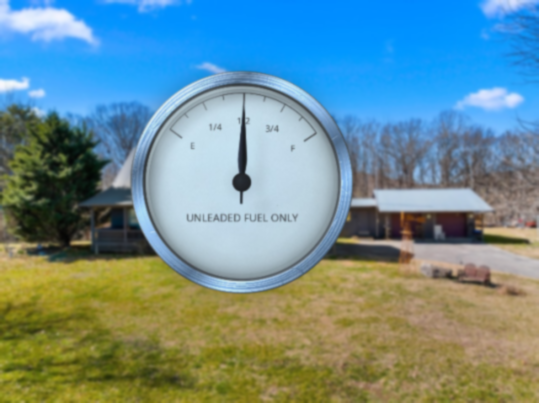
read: **0.5**
